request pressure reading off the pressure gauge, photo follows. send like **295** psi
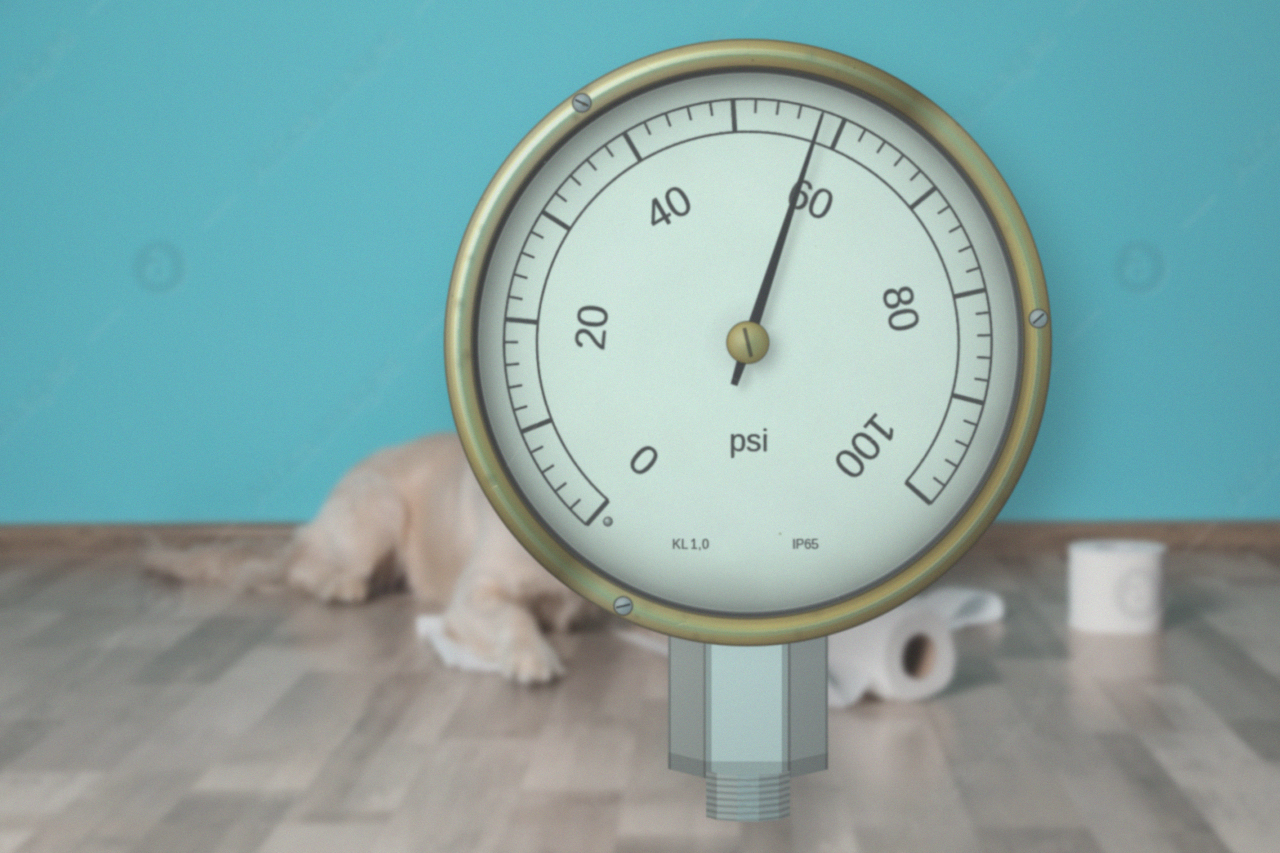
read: **58** psi
